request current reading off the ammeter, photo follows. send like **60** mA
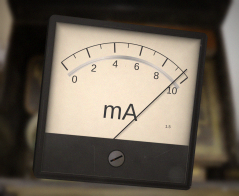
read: **9.5** mA
